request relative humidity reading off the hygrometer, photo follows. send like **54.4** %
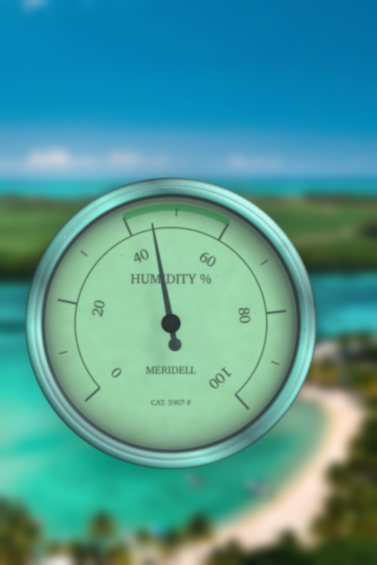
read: **45** %
